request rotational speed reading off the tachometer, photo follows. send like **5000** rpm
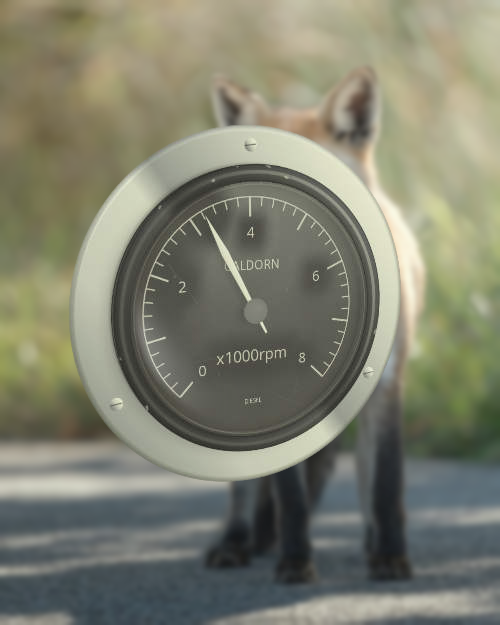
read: **3200** rpm
